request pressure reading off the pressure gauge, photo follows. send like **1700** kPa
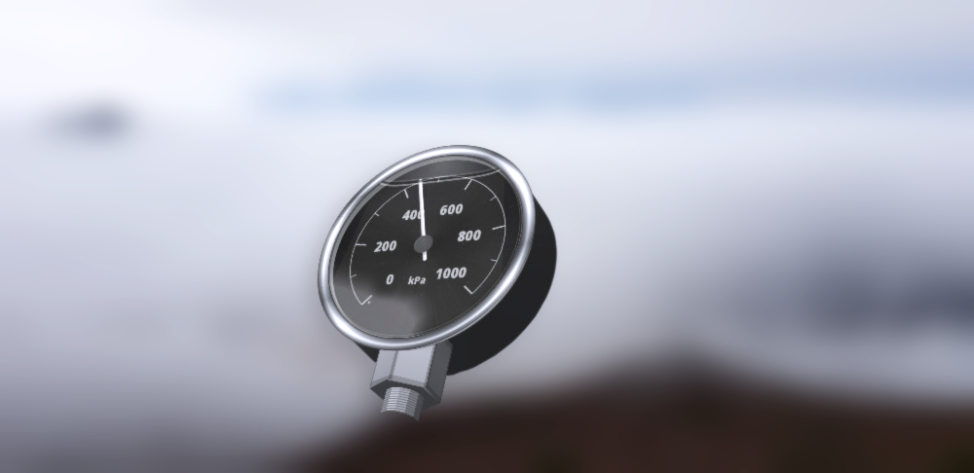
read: **450** kPa
